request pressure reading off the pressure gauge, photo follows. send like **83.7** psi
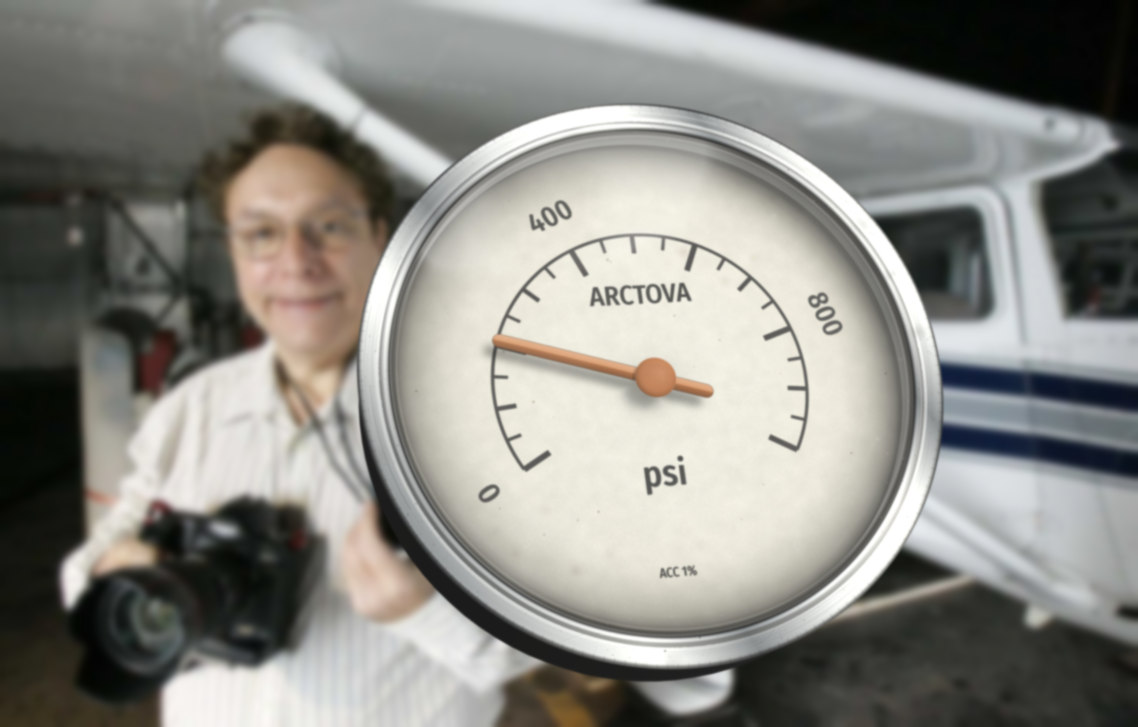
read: **200** psi
